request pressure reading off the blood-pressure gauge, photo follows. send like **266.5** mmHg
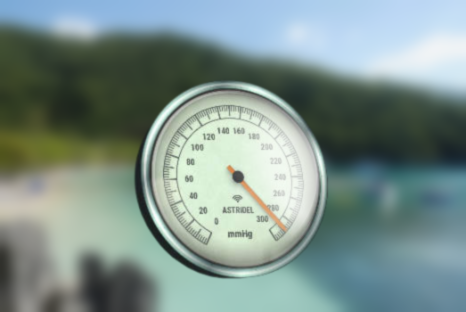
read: **290** mmHg
